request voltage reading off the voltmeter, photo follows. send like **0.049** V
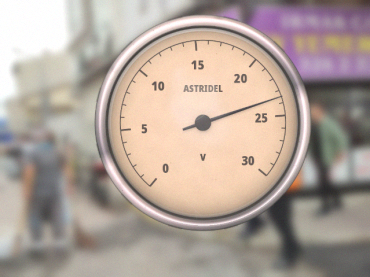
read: **23.5** V
